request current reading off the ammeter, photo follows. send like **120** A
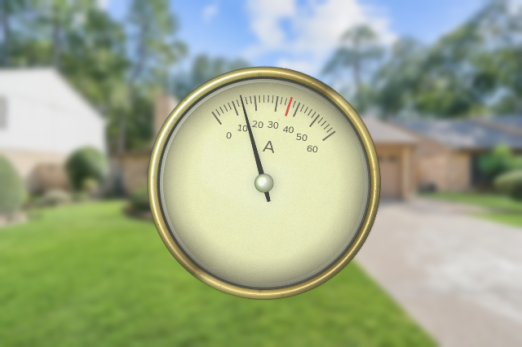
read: **14** A
